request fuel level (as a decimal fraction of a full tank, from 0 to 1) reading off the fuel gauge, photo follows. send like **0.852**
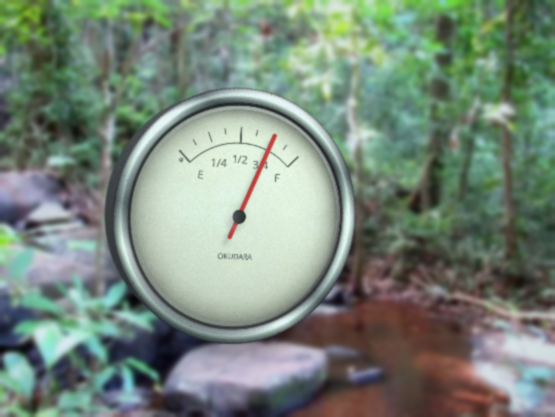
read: **0.75**
